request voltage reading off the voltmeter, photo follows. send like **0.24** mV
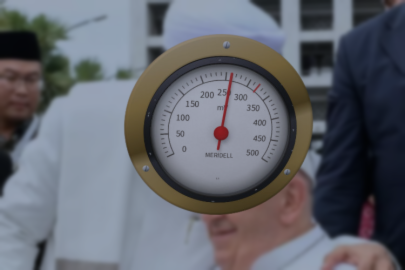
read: **260** mV
